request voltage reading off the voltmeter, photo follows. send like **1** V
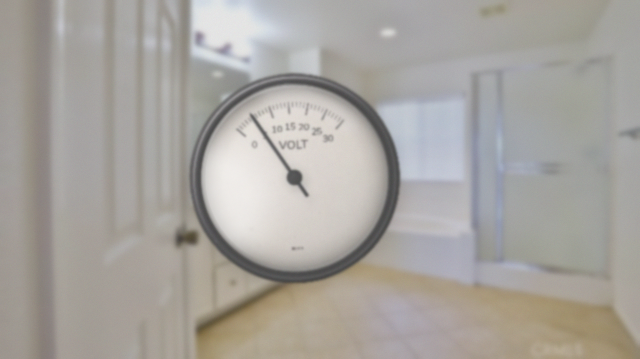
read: **5** V
